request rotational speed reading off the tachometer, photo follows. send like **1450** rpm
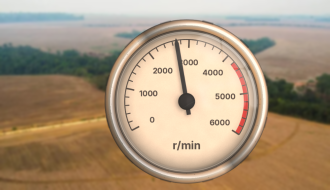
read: **2700** rpm
